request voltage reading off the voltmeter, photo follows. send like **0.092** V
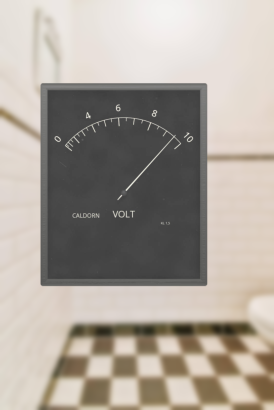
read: **9.5** V
